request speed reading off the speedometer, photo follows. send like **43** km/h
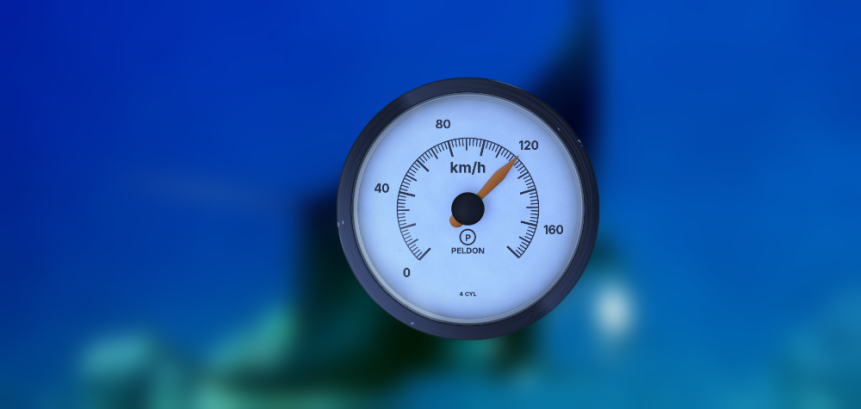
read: **120** km/h
